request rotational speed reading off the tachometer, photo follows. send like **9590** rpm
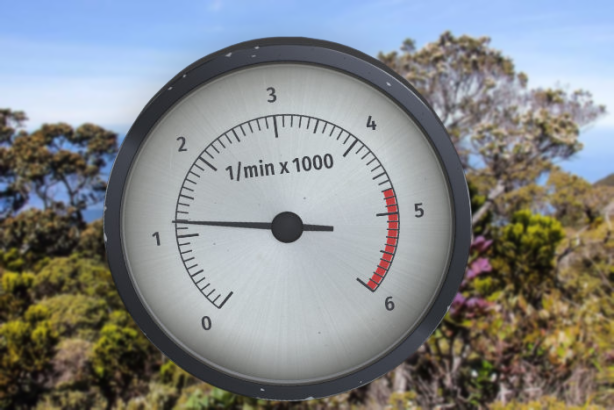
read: **1200** rpm
